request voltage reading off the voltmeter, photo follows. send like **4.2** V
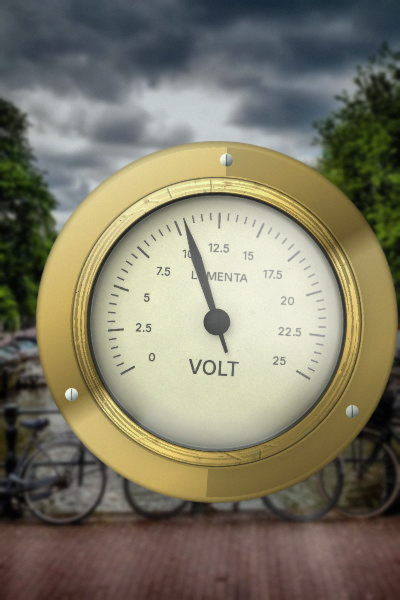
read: **10.5** V
